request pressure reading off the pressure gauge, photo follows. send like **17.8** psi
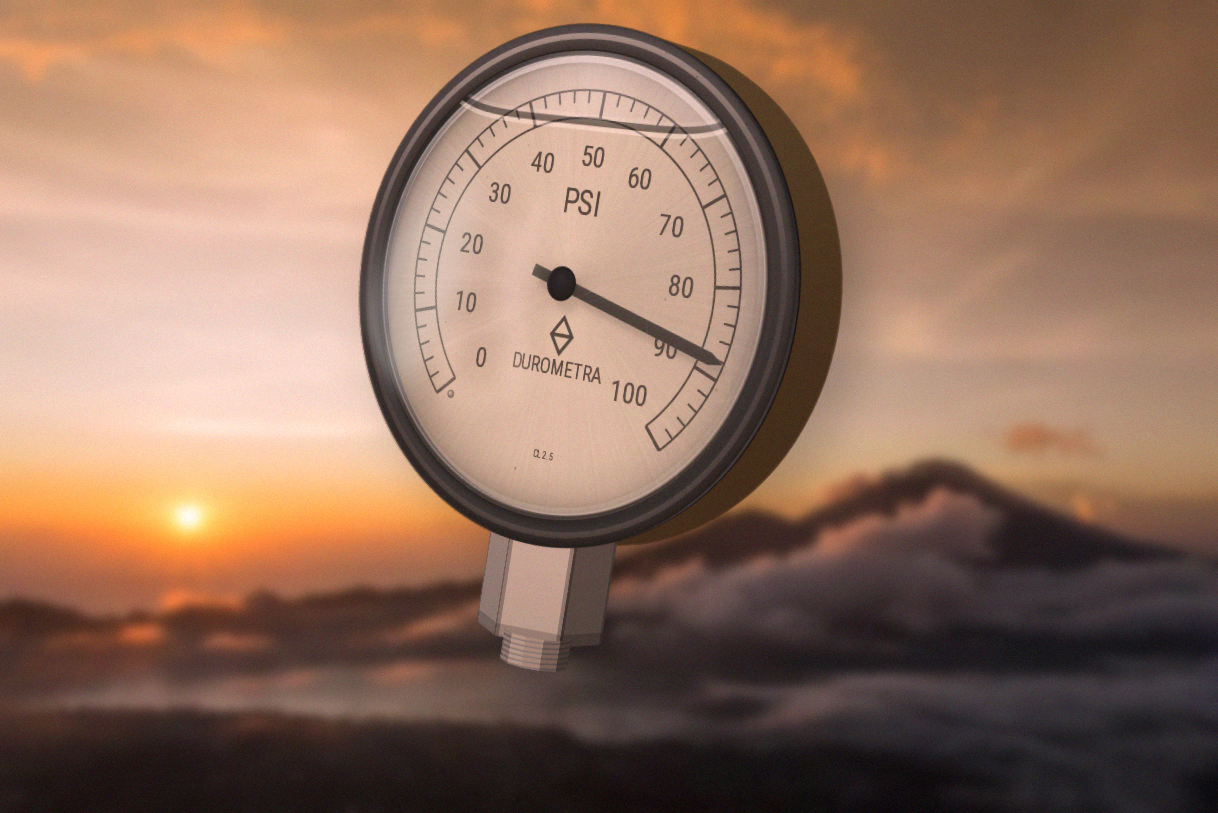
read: **88** psi
